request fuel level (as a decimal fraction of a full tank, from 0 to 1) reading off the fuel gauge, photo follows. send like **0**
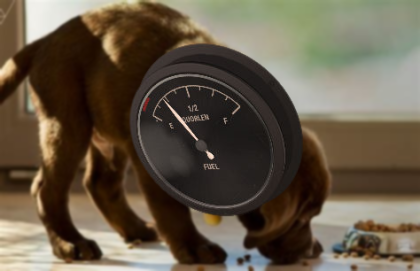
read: **0.25**
